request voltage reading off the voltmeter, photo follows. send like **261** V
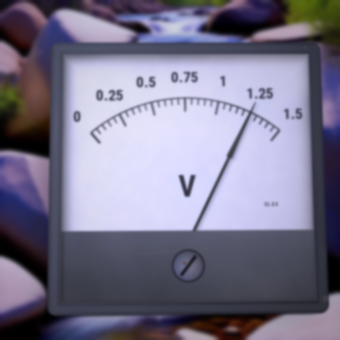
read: **1.25** V
